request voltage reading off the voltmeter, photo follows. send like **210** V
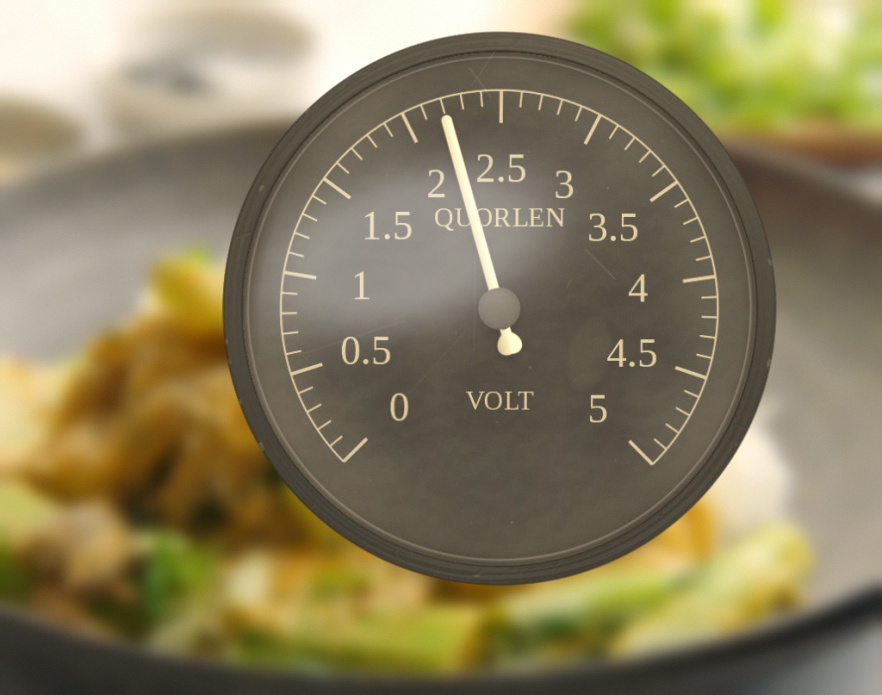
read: **2.2** V
